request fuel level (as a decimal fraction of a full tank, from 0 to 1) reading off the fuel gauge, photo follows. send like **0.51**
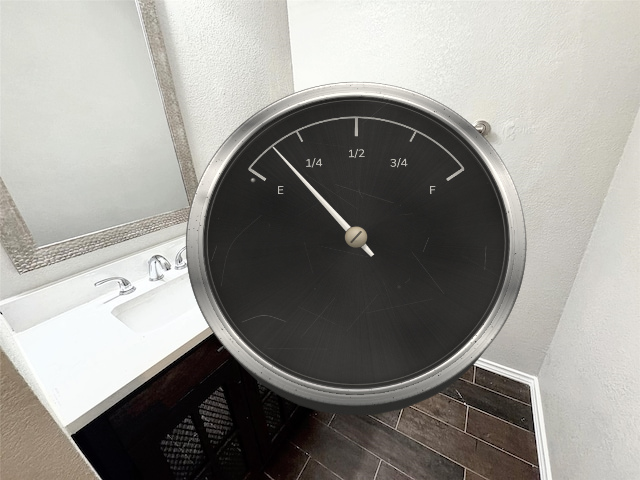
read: **0.125**
